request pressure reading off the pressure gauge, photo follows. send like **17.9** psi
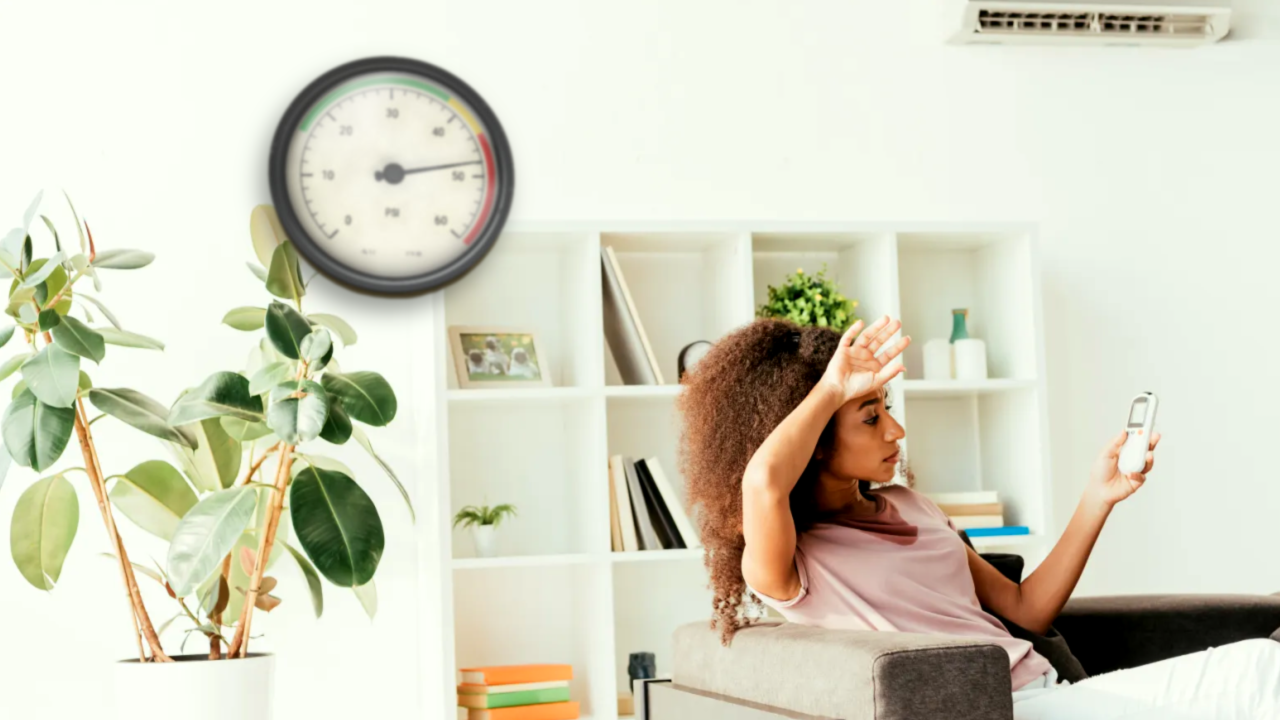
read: **48** psi
